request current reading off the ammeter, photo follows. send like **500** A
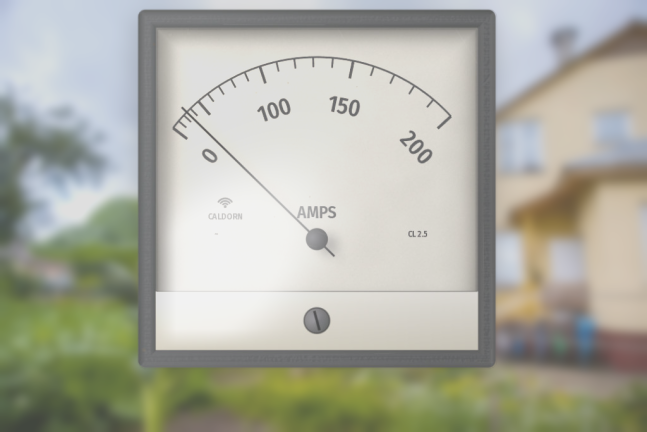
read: **35** A
